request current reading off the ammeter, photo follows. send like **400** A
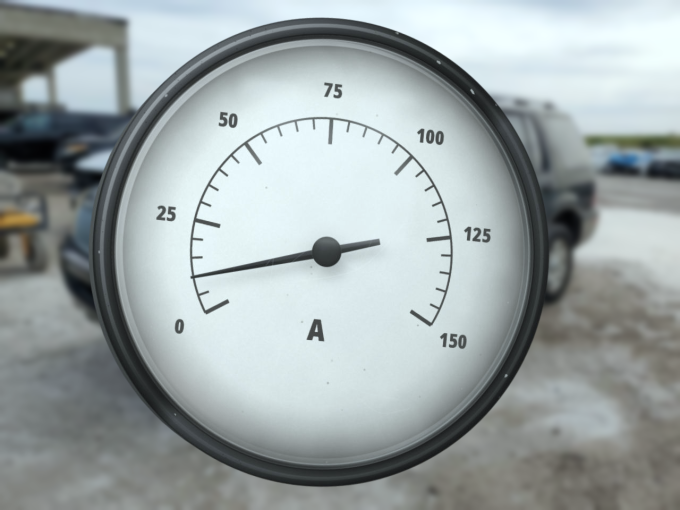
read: **10** A
